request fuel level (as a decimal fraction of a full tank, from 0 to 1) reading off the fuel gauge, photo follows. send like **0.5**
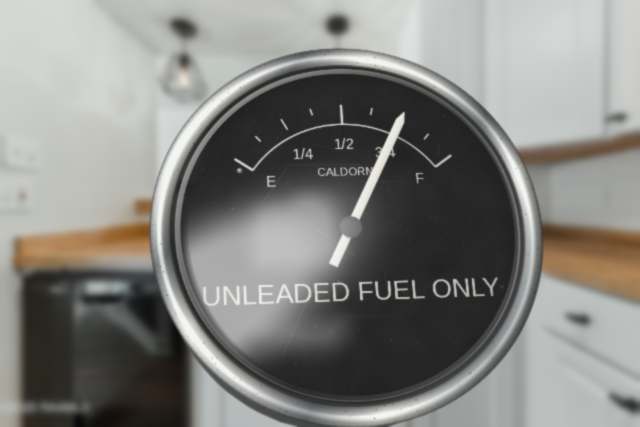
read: **0.75**
